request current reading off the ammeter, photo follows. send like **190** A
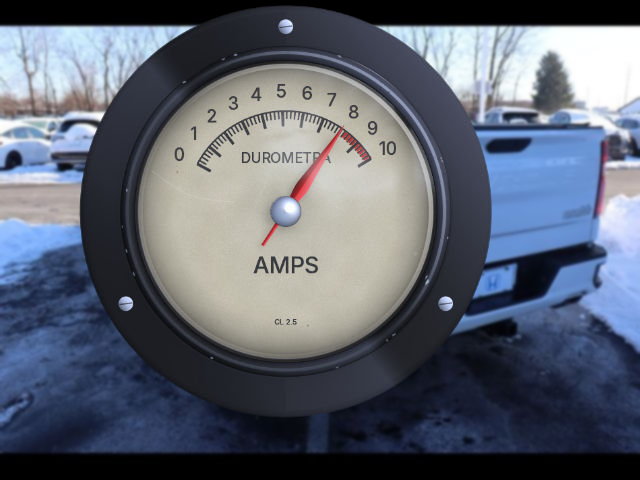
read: **8** A
